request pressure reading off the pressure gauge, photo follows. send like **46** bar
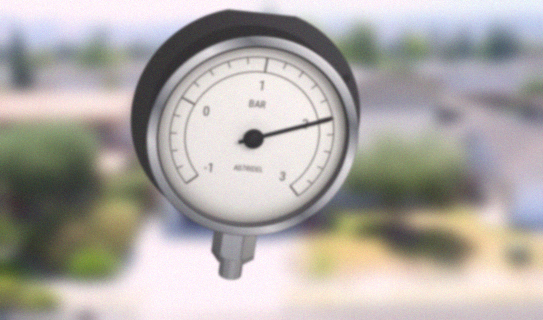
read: **2** bar
